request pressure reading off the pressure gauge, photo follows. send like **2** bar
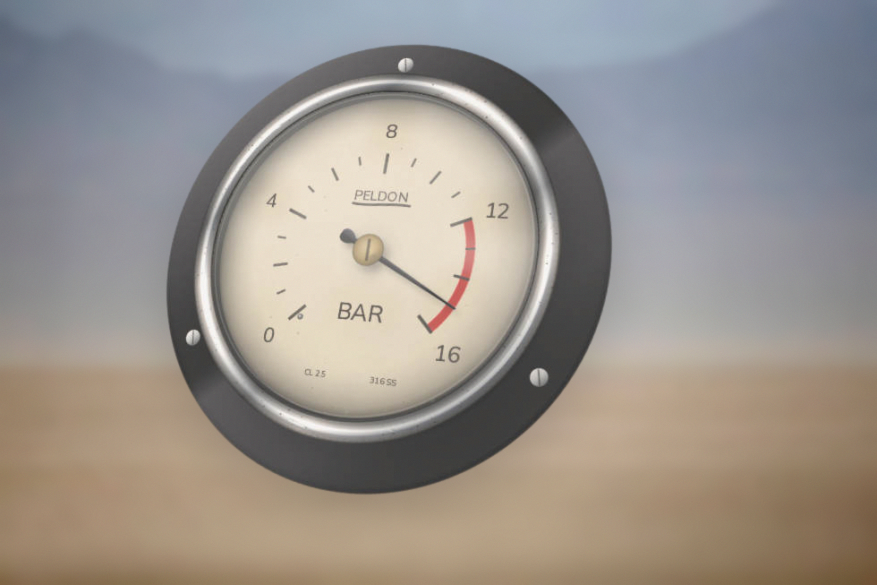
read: **15** bar
